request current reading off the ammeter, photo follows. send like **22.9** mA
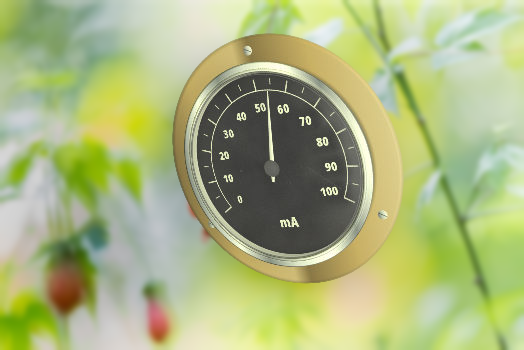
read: **55** mA
